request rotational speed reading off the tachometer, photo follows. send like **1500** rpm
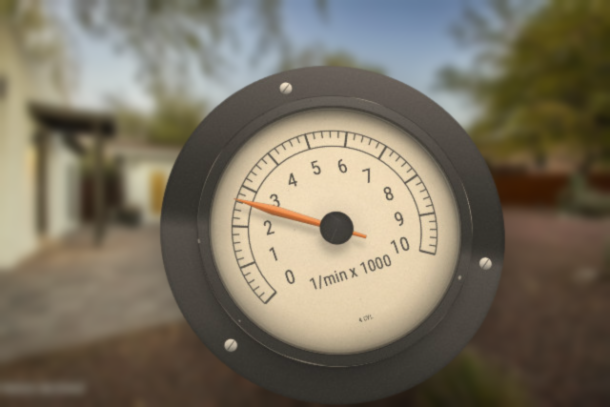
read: **2600** rpm
